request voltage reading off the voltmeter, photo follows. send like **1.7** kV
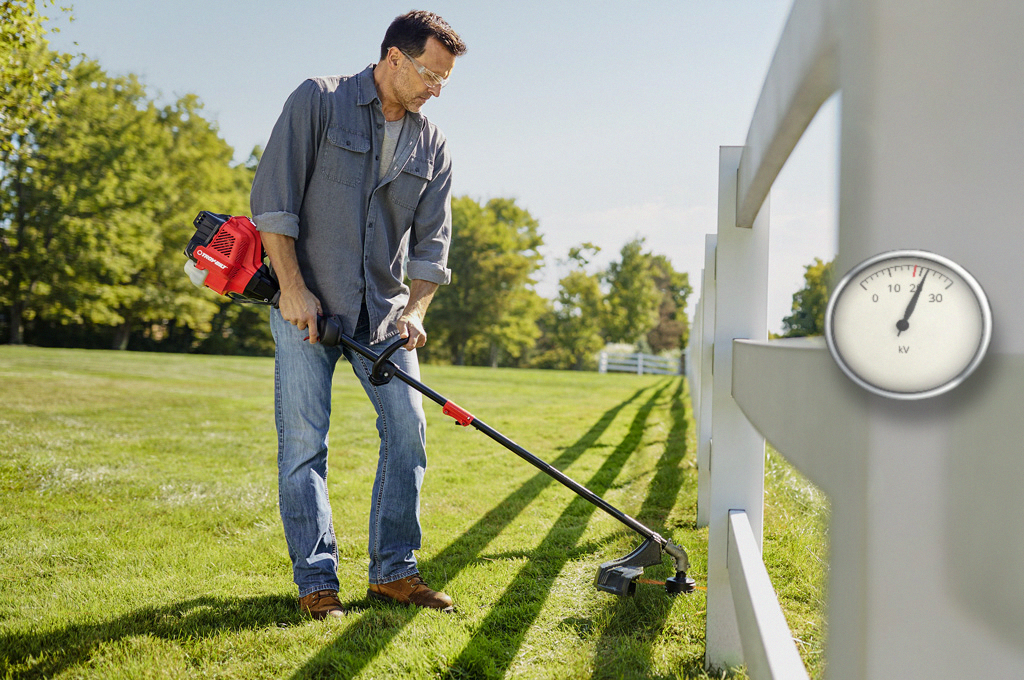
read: **22** kV
